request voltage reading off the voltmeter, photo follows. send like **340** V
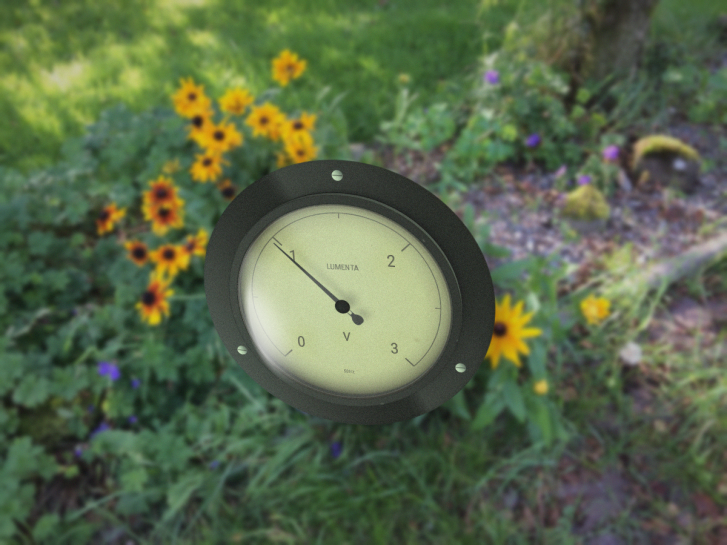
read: **1** V
